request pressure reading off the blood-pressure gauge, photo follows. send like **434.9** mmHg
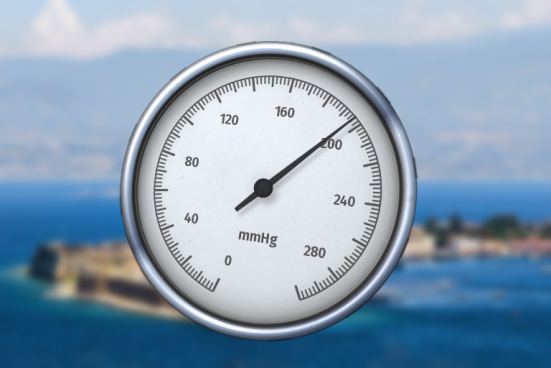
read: **196** mmHg
